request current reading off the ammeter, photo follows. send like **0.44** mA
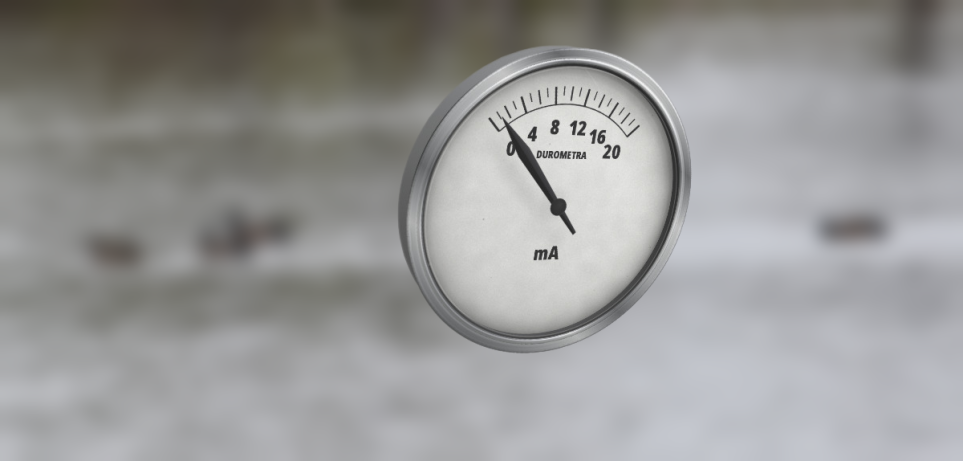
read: **1** mA
